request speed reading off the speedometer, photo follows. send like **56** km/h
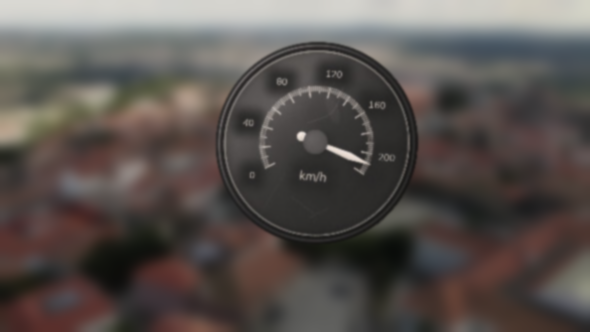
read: **210** km/h
